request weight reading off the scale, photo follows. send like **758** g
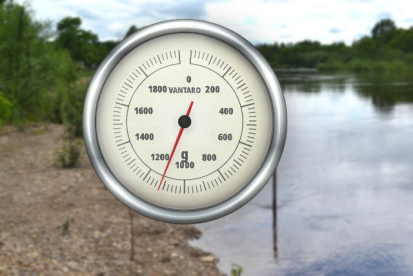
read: **1120** g
